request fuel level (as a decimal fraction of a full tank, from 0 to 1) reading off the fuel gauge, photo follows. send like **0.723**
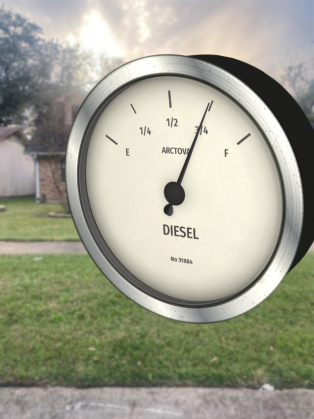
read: **0.75**
